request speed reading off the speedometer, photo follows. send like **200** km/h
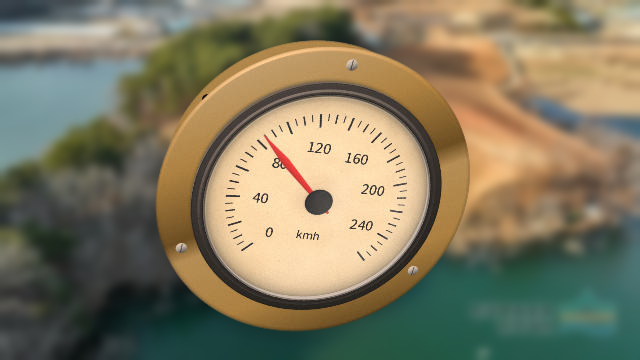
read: **85** km/h
